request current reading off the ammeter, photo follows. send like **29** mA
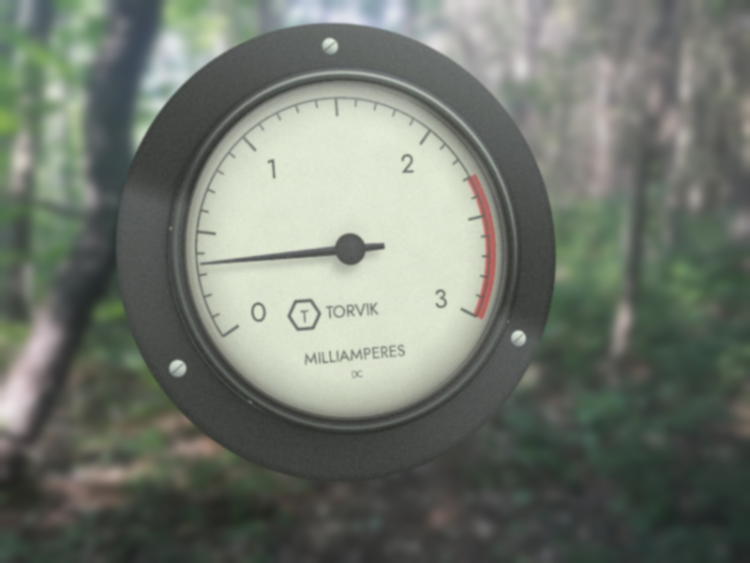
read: **0.35** mA
